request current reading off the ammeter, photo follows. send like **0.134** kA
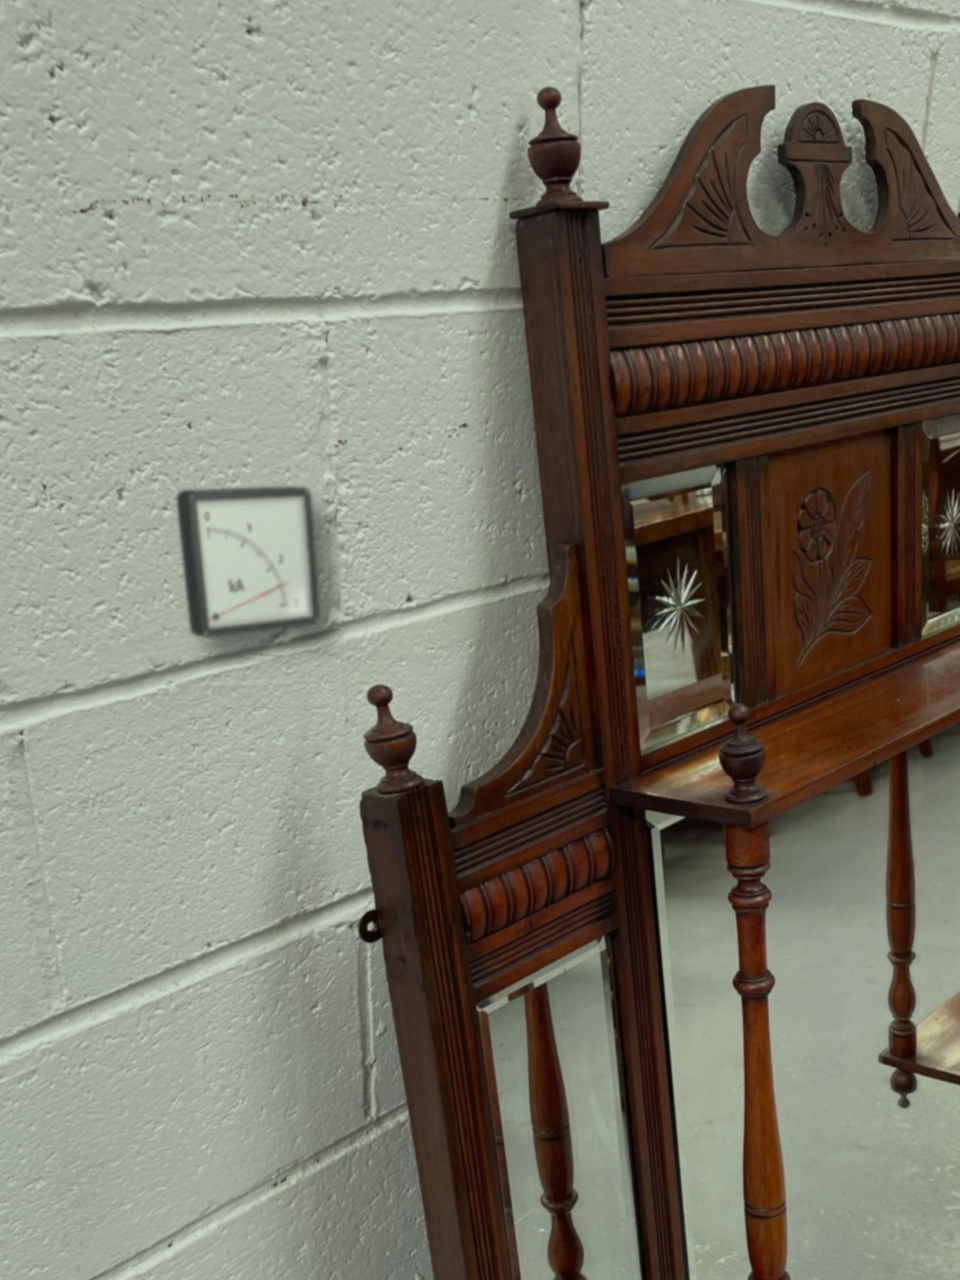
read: **2.5** kA
